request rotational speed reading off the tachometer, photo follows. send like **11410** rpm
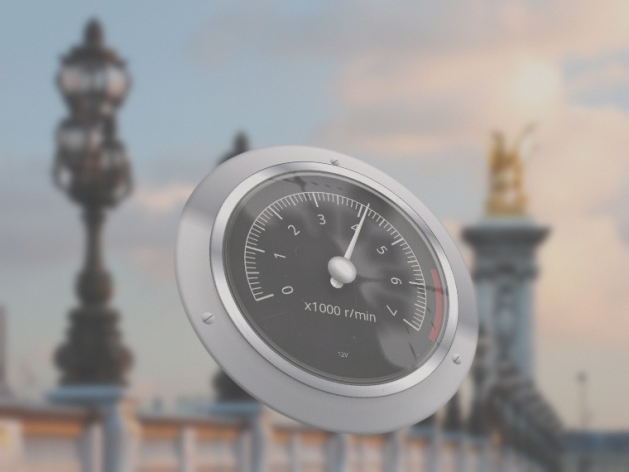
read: **4100** rpm
